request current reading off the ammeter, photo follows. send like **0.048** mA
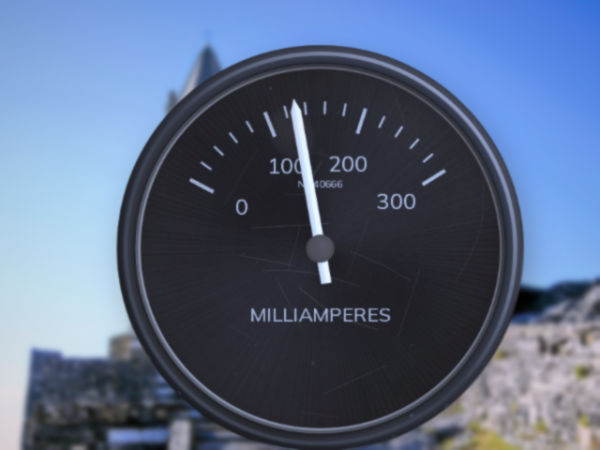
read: **130** mA
